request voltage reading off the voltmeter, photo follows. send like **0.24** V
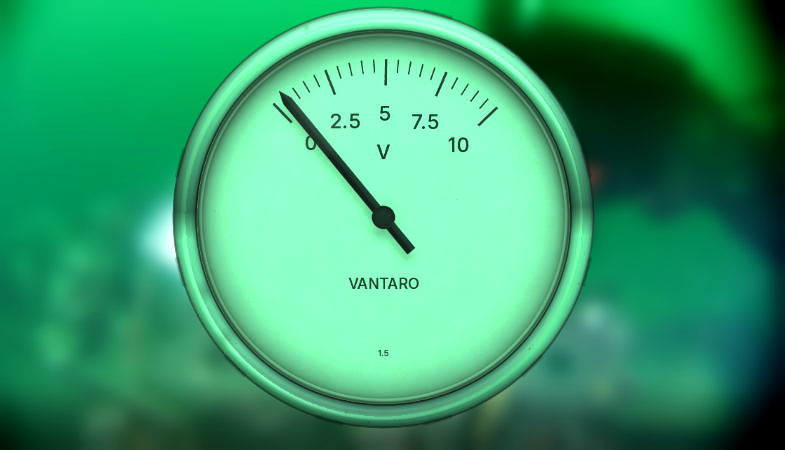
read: **0.5** V
